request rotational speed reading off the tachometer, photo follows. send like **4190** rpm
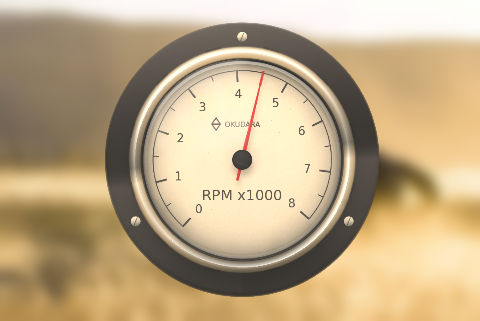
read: **4500** rpm
